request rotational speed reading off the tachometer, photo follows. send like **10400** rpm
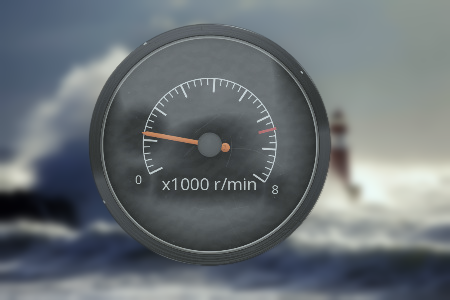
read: **1200** rpm
